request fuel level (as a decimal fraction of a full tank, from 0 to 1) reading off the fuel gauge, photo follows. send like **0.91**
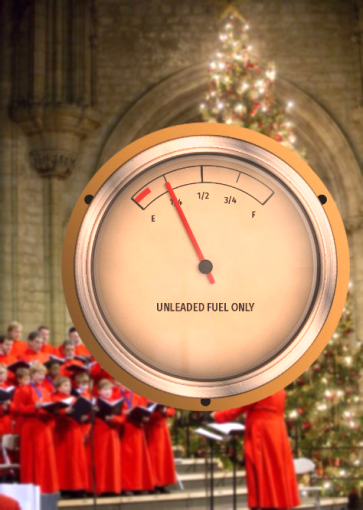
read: **0.25**
